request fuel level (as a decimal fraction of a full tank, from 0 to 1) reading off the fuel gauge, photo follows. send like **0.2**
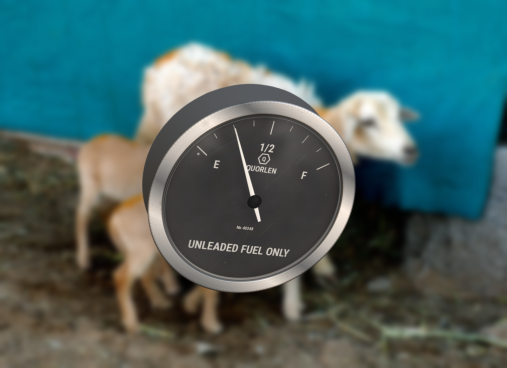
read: **0.25**
